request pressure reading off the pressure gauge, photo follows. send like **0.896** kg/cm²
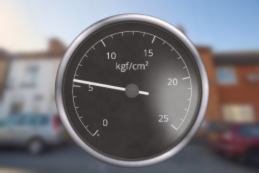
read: **5.5** kg/cm²
